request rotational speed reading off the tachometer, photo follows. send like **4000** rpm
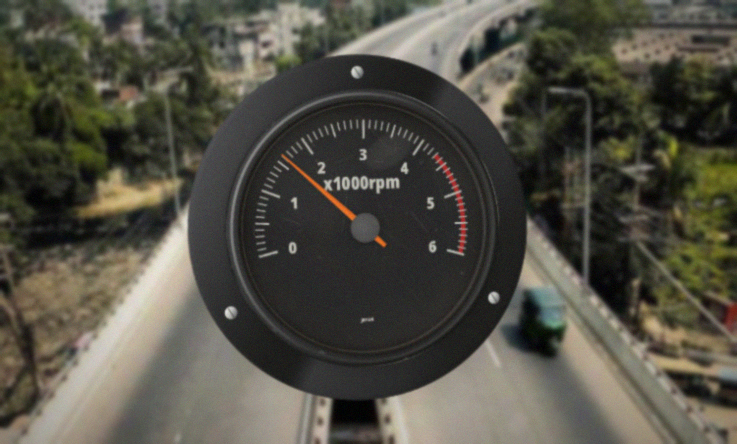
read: **1600** rpm
